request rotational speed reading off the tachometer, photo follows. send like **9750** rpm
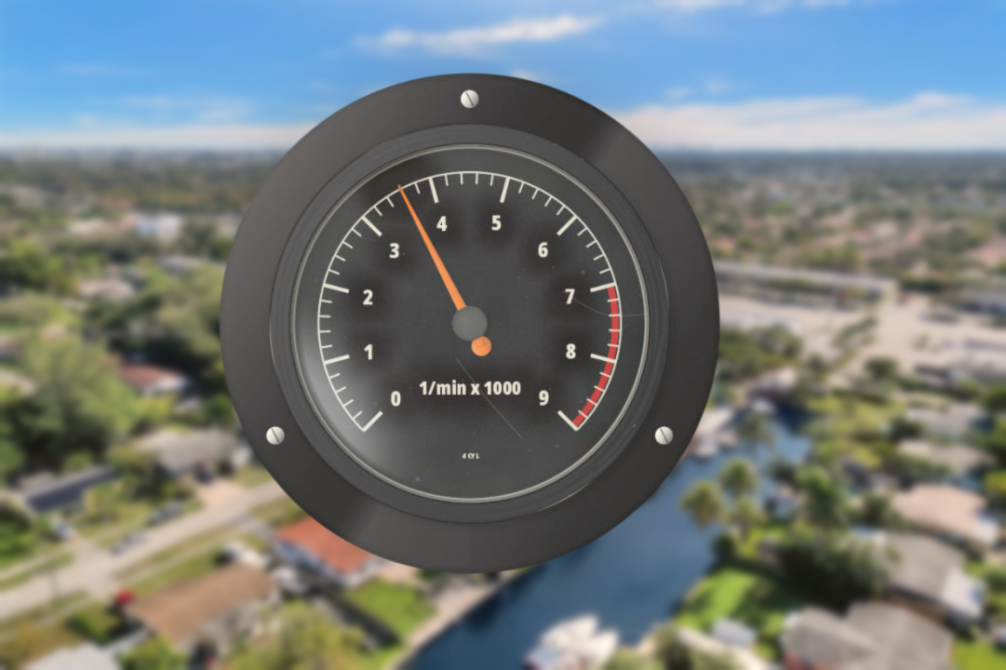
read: **3600** rpm
